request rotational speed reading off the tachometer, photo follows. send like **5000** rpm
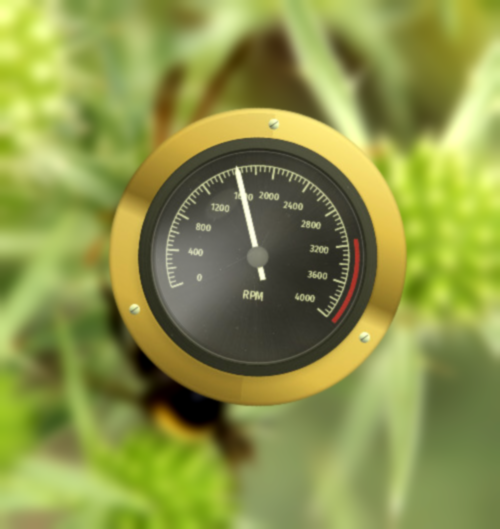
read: **1600** rpm
